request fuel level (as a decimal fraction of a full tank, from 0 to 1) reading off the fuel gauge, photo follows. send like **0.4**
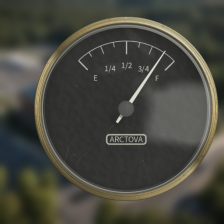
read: **0.875**
